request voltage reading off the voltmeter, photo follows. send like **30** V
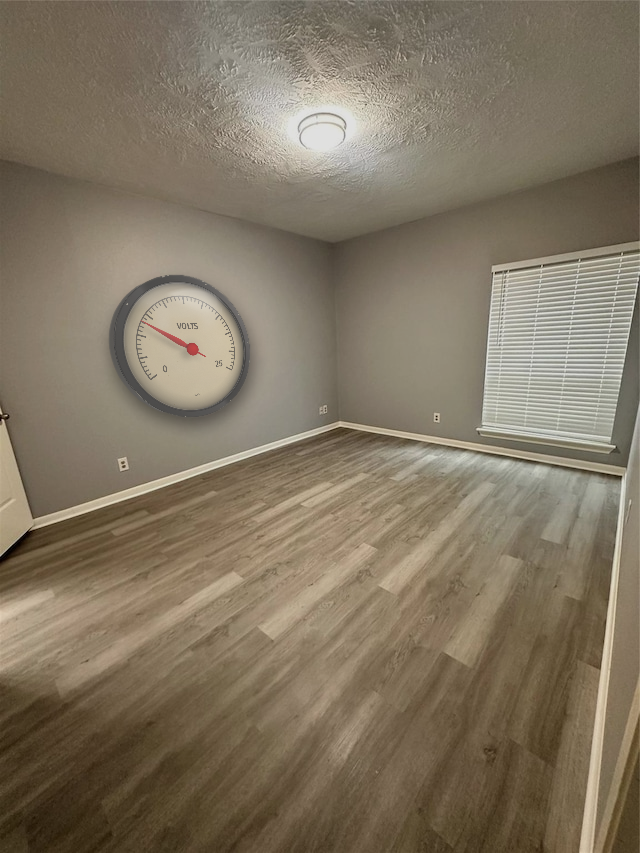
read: **6.5** V
